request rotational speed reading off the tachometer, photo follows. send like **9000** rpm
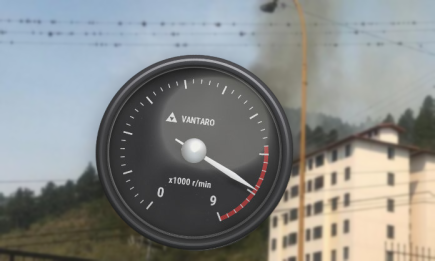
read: **7900** rpm
